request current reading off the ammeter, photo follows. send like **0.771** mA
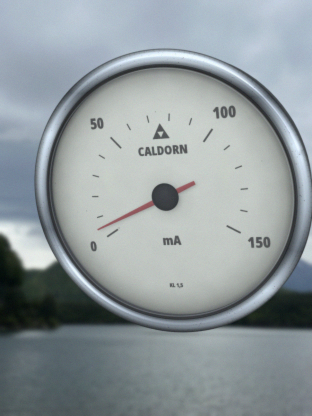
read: **5** mA
